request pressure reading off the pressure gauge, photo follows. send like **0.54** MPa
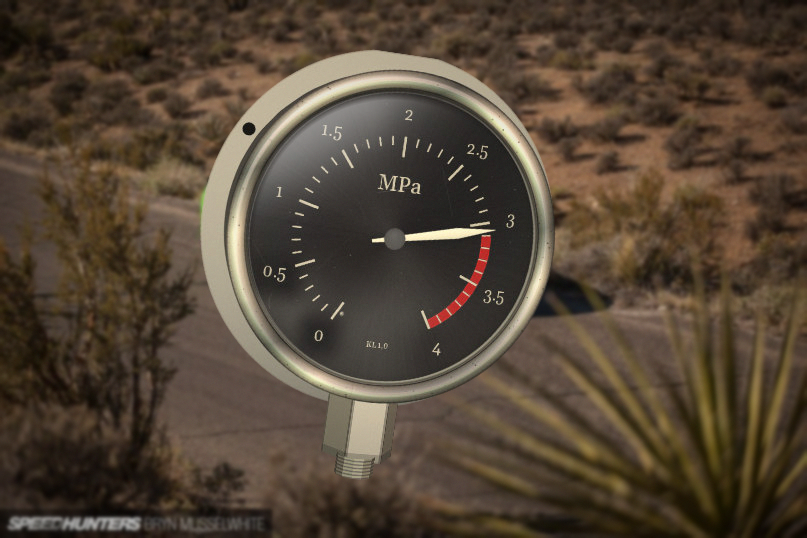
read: **3.05** MPa
